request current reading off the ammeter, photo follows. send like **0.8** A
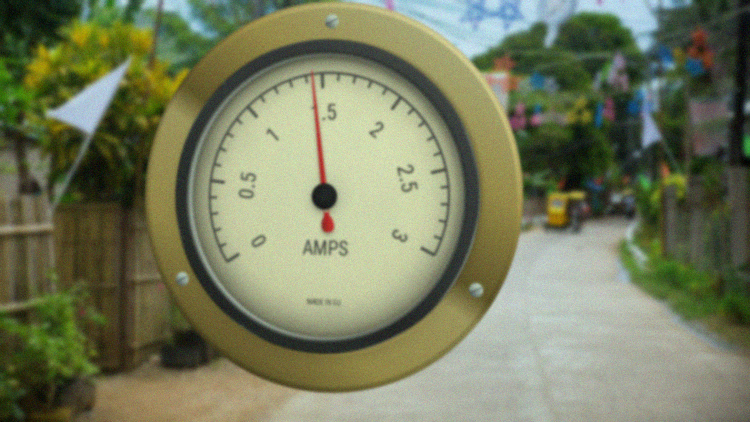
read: **1.45** A
